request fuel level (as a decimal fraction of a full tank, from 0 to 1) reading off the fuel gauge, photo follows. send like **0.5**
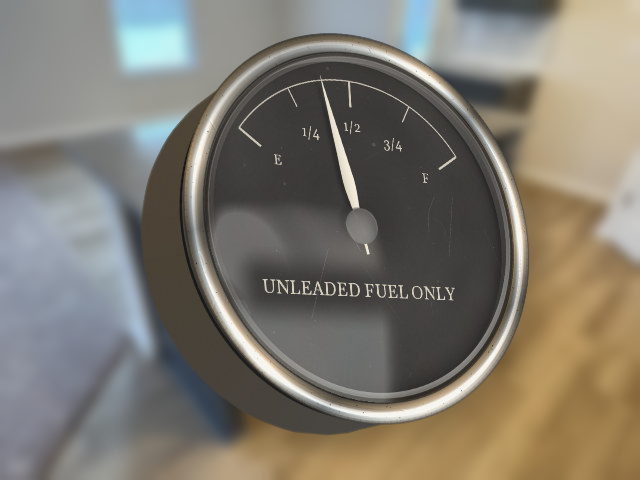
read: **0.375**
